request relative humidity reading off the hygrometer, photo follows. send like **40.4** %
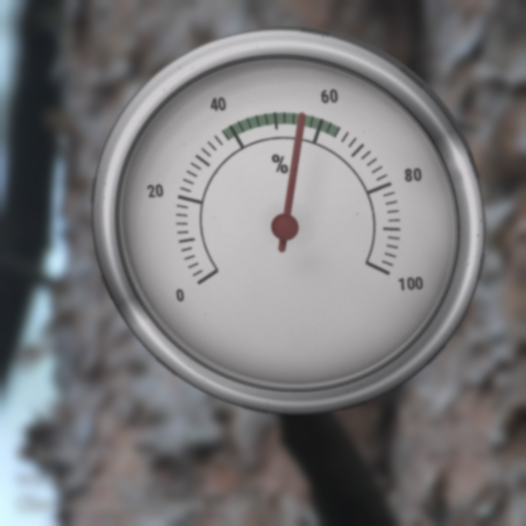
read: **56** %
